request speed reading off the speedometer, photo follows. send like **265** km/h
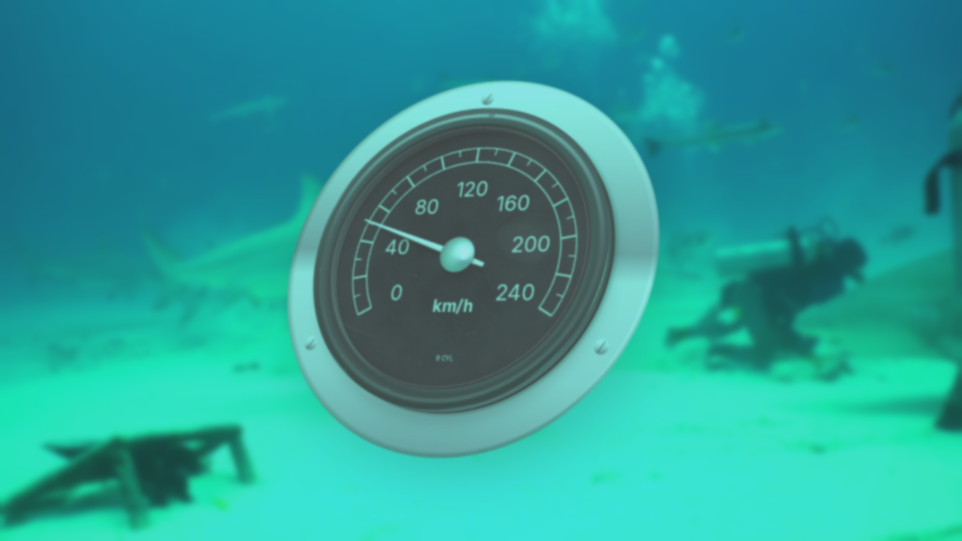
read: **50** km/h
